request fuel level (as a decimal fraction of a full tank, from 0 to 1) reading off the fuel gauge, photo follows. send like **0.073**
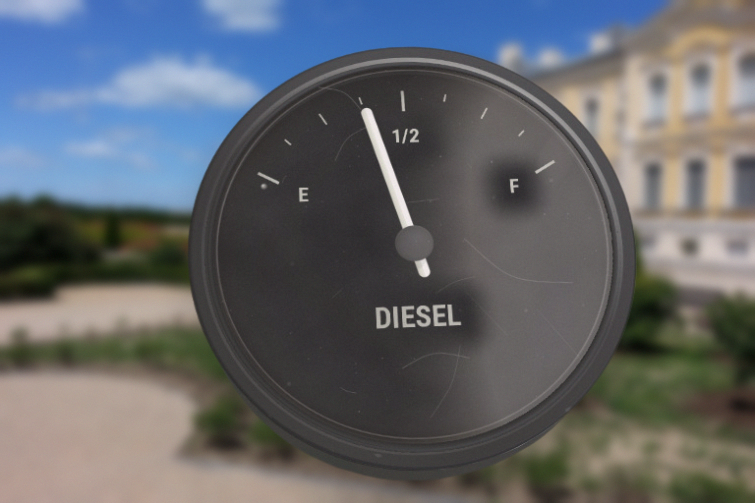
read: **0.375**
